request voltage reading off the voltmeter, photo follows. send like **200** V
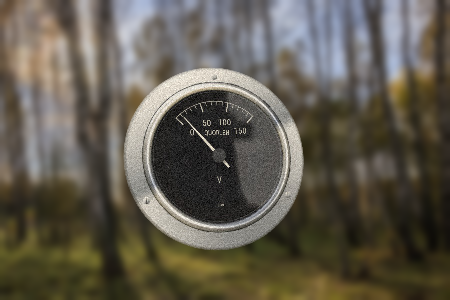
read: **10** V
